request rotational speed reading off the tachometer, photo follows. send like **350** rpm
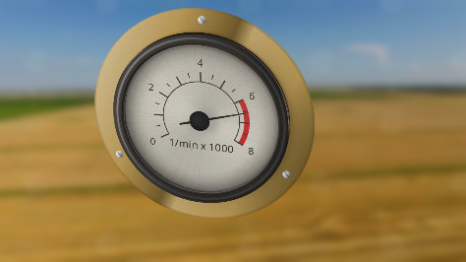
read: **6500** rpm
